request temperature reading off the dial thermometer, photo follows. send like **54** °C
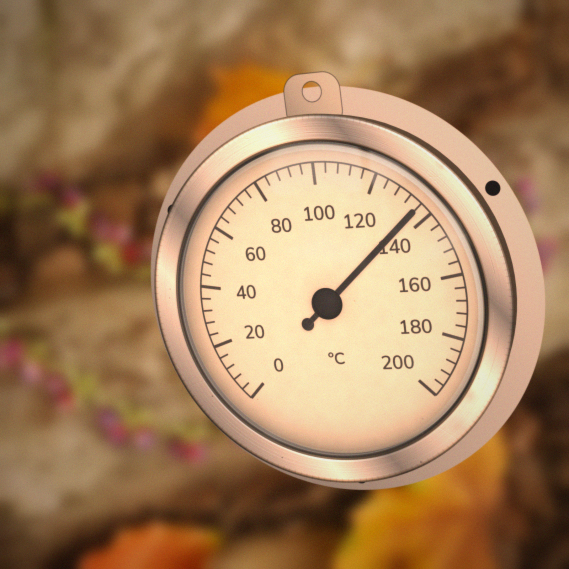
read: **136** °C
